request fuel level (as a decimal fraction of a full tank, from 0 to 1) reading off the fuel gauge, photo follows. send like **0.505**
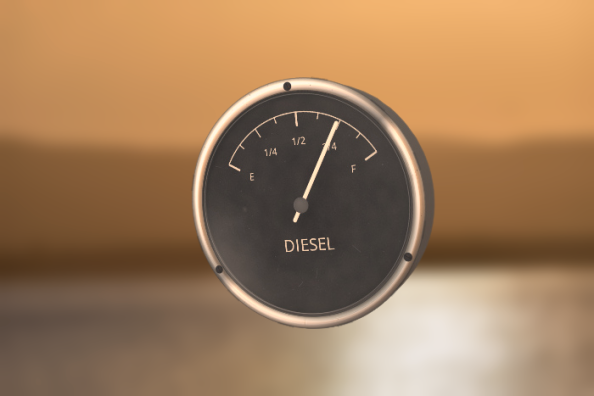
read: **0.75**
